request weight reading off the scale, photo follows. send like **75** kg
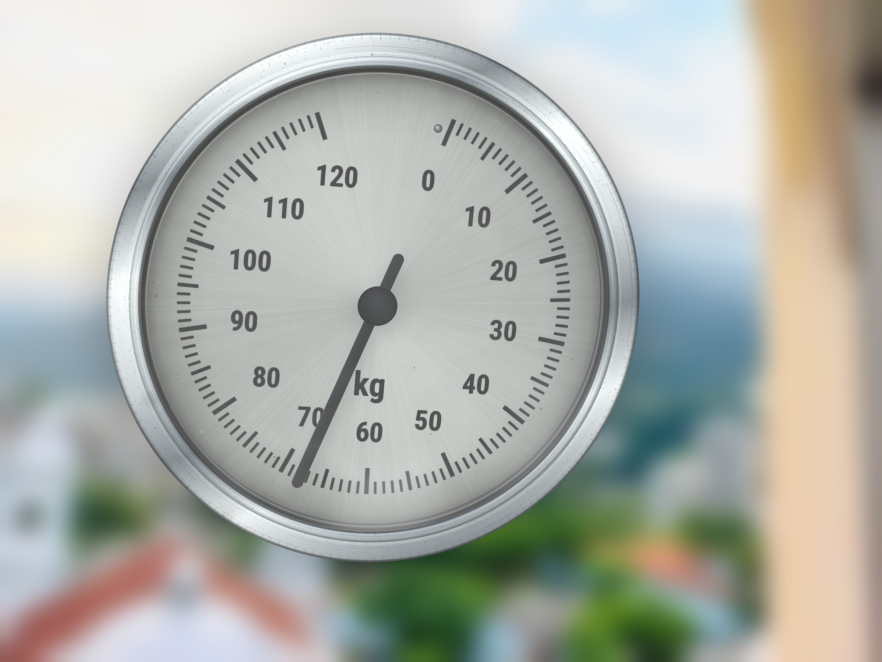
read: **68** kg
